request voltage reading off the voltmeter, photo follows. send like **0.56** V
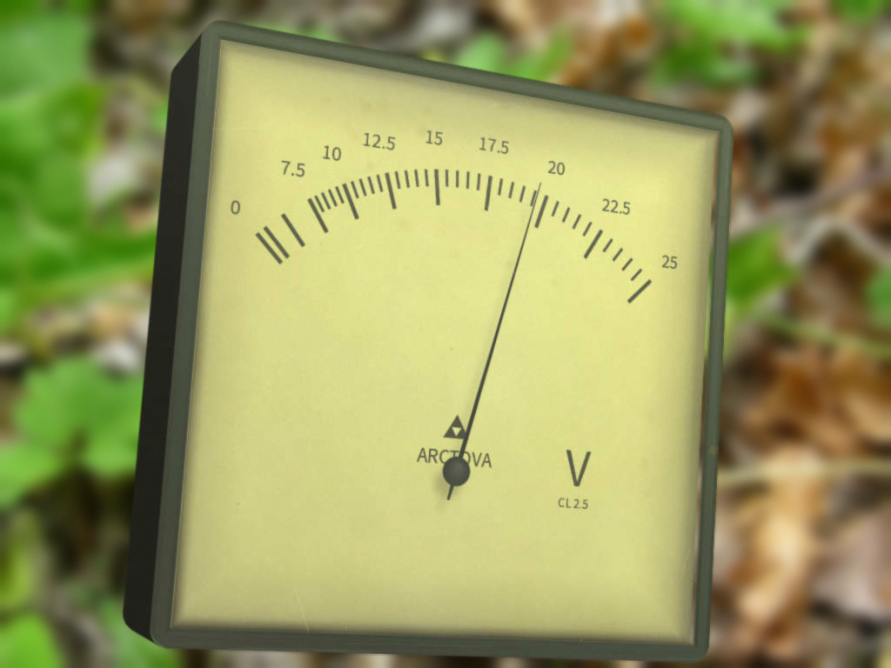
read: **19.5** V
